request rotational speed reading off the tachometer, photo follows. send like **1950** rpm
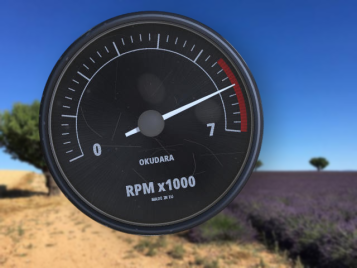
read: **6000** rpm
